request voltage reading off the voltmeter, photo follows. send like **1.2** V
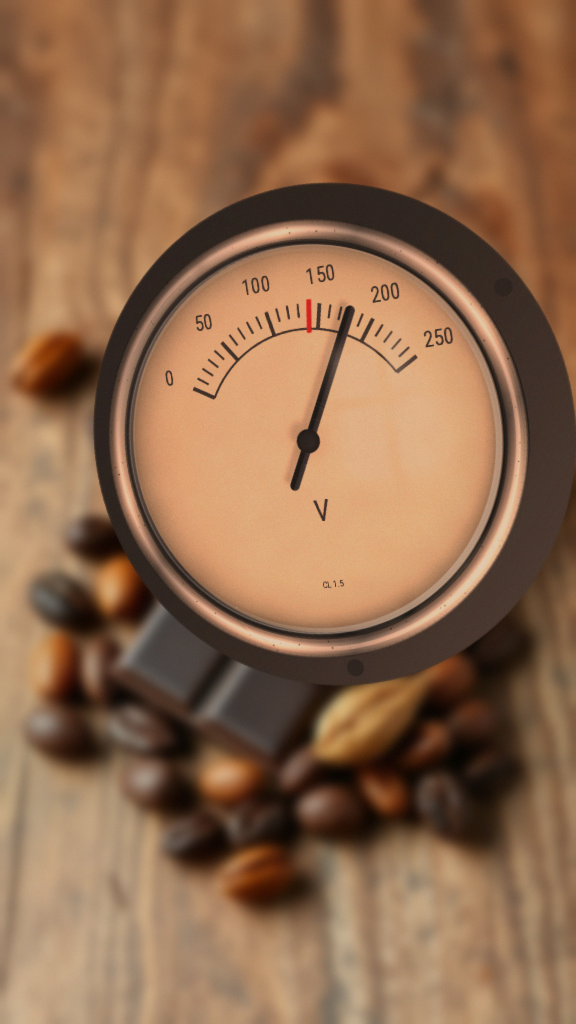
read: **180** V
